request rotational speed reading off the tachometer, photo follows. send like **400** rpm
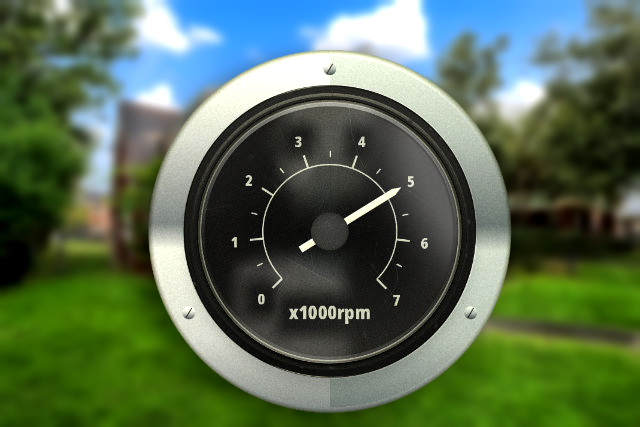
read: **5000** rpm
